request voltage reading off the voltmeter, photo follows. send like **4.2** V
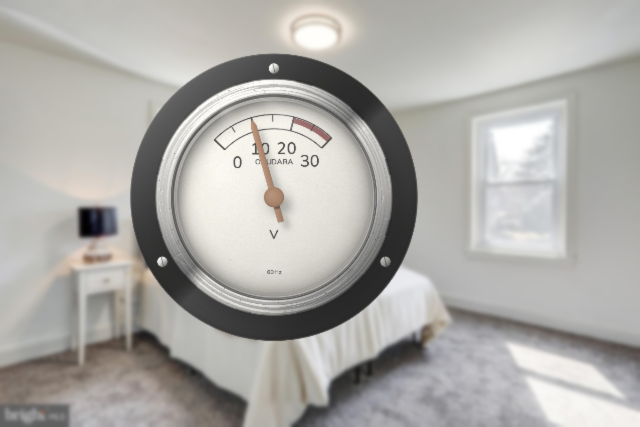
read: **10** V
